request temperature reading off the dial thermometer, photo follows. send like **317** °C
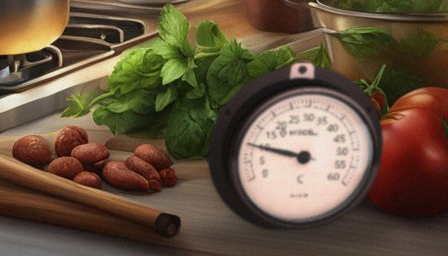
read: **10** °C
